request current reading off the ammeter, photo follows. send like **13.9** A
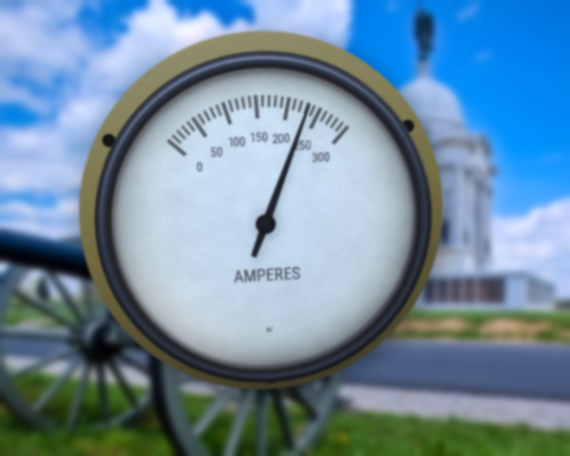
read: **230** A
